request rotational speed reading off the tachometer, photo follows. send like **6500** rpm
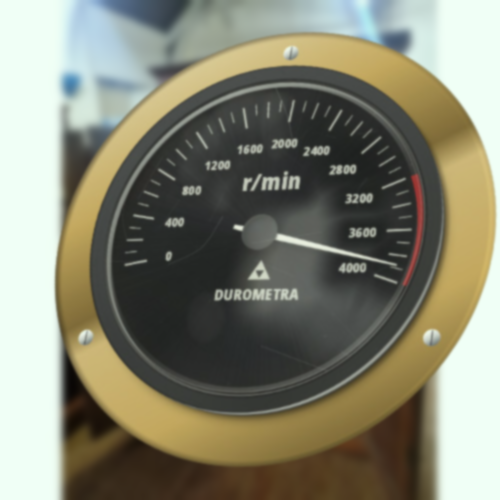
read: **3900** rpm
